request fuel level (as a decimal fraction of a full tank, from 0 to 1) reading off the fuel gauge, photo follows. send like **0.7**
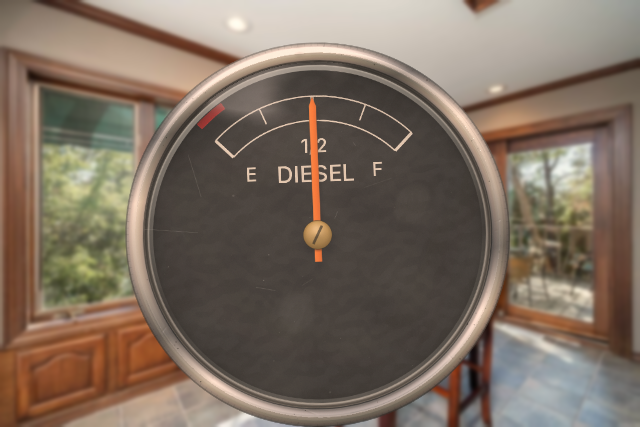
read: **0.5**
